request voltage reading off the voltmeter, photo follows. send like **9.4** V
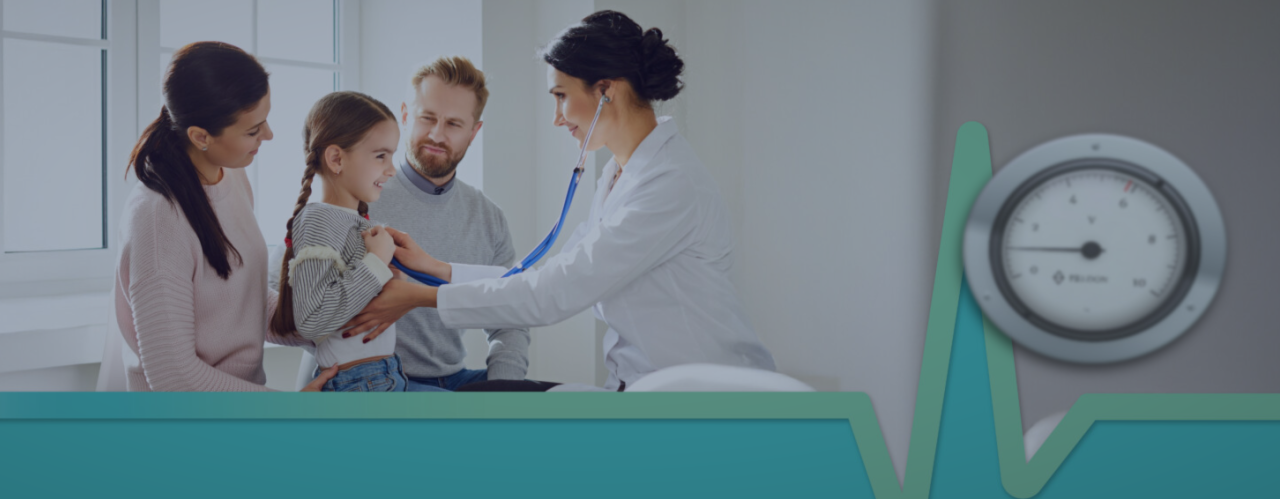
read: **1** V
